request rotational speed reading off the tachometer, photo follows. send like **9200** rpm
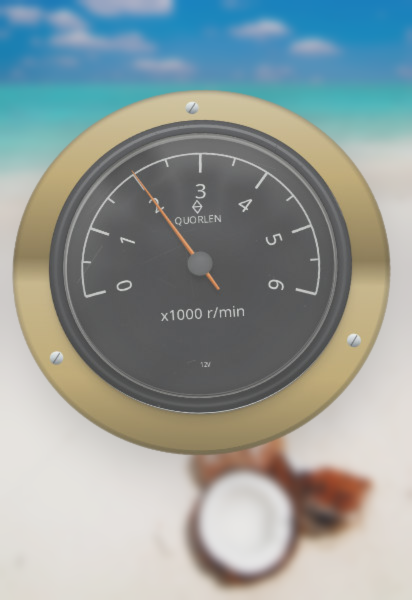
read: **2000** rpm
